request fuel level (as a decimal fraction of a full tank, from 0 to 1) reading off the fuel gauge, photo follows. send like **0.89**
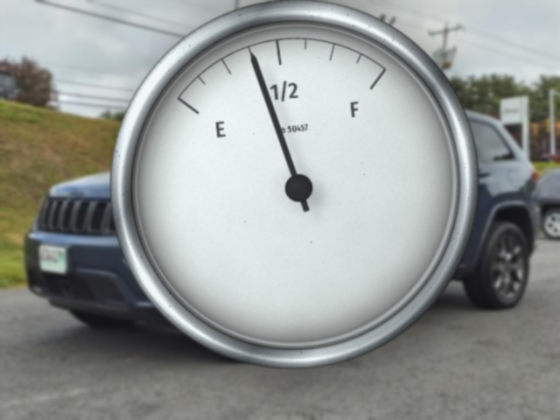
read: **0.375**
